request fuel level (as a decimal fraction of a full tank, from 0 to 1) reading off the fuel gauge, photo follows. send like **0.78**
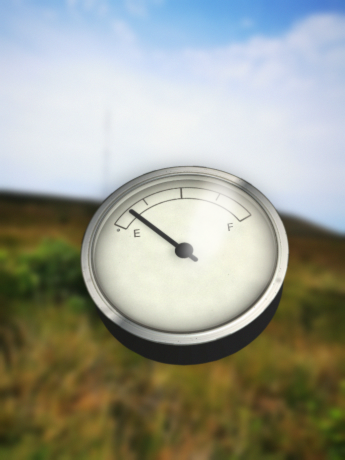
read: **0.125**
